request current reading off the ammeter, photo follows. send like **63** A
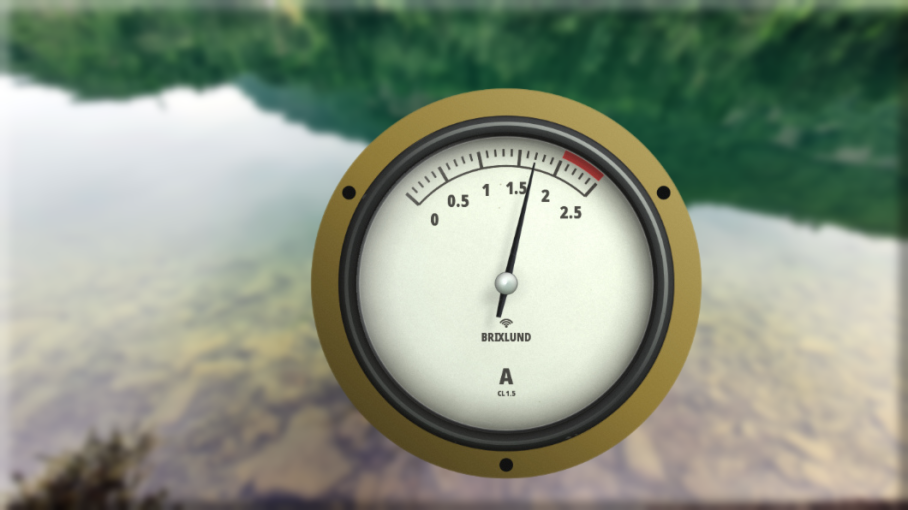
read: **1.7** A
